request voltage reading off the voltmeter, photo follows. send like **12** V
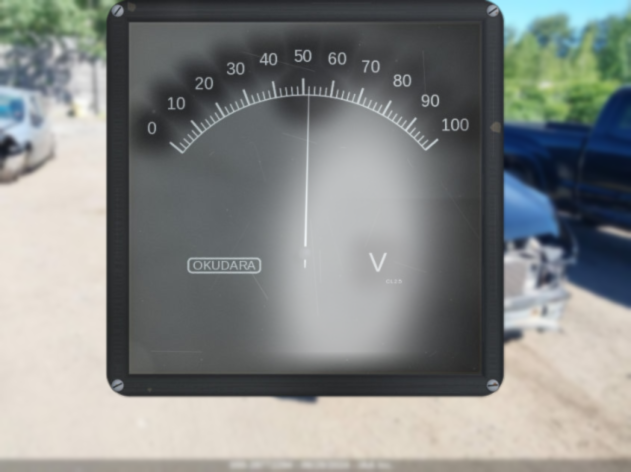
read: **52** V
